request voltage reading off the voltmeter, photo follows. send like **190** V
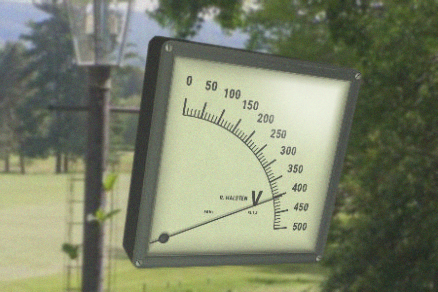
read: **400** V
